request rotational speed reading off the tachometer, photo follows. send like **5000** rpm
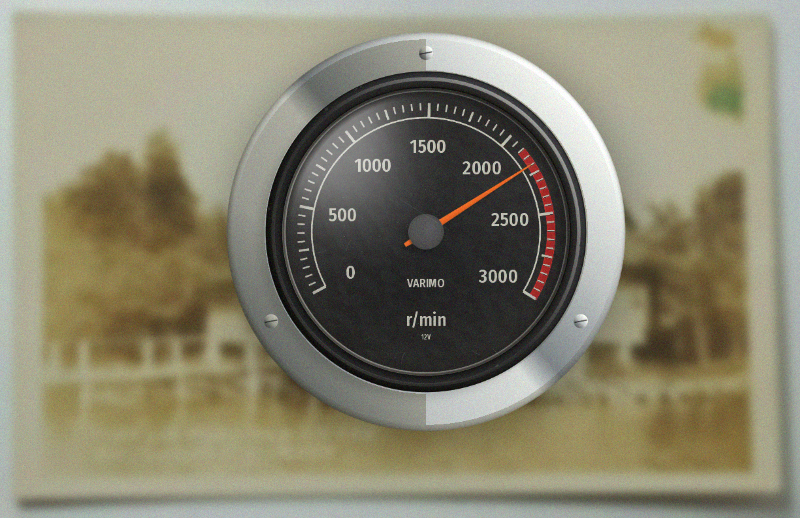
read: **2200** rpm
